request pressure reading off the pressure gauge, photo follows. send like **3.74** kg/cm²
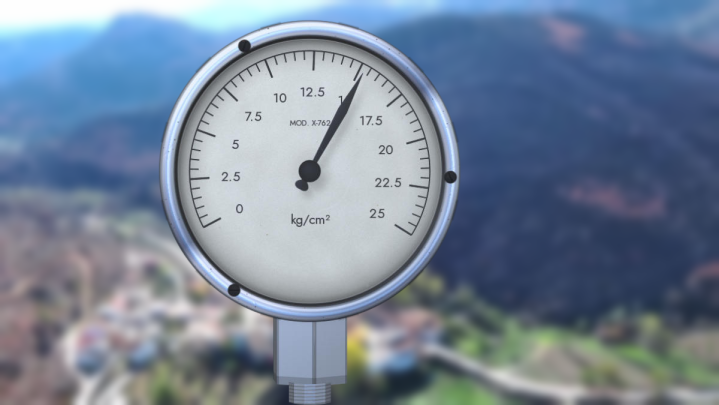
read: **15.25** kg/cm²
